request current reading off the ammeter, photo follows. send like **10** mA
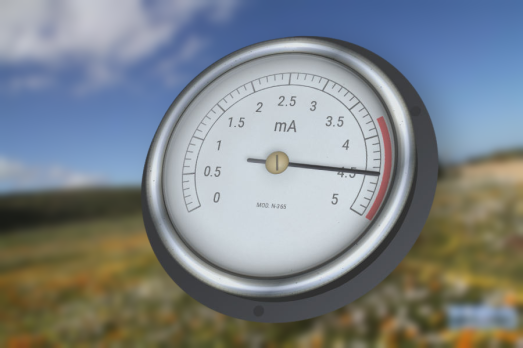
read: **4.5** mA
